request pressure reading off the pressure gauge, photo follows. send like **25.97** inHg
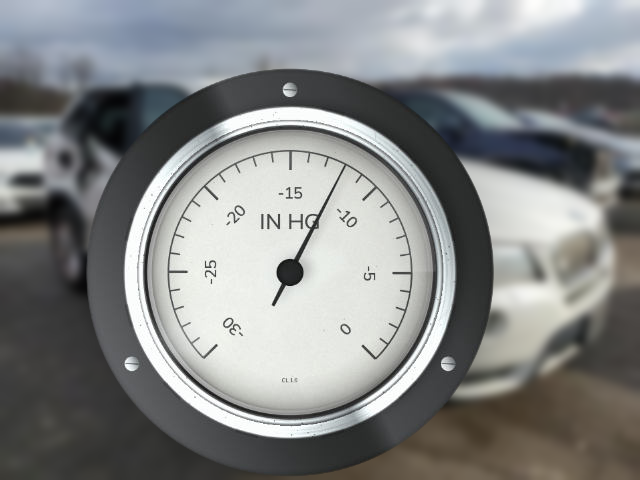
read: **-12** inHg
